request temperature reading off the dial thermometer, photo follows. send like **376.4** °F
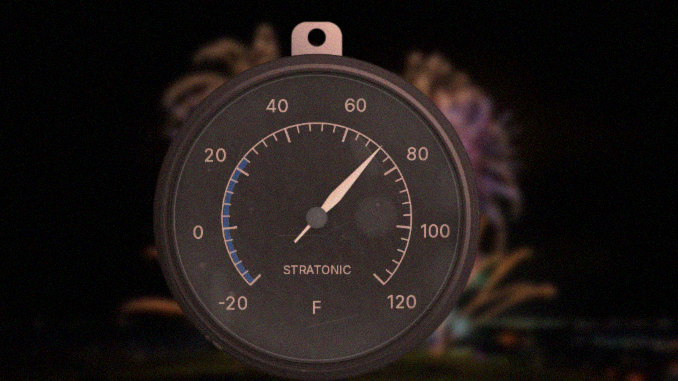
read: **72** °F
